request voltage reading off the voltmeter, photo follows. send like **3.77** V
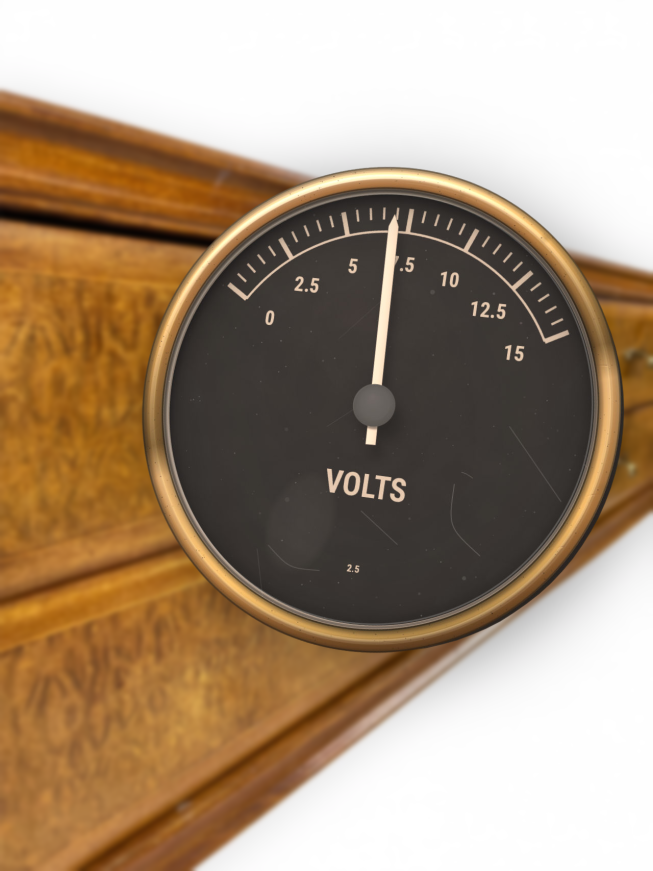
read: **7** V
